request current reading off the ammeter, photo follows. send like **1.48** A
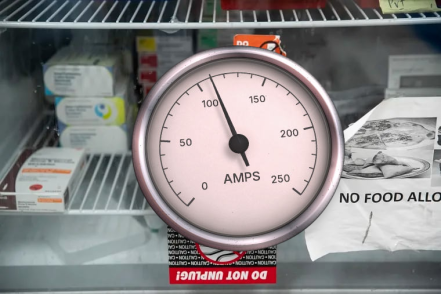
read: **110** A
